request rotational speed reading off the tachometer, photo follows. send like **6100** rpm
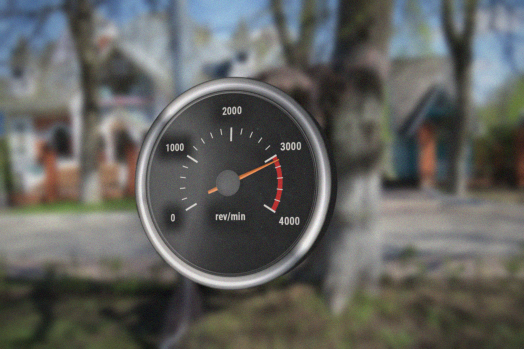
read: **3100** rpm
